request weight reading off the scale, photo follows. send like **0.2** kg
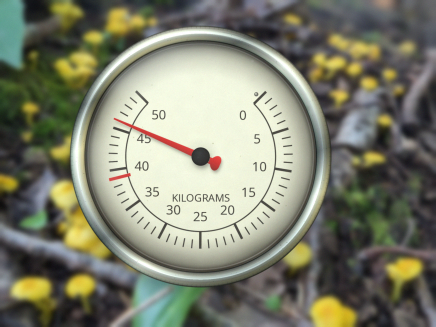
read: **46** kg
